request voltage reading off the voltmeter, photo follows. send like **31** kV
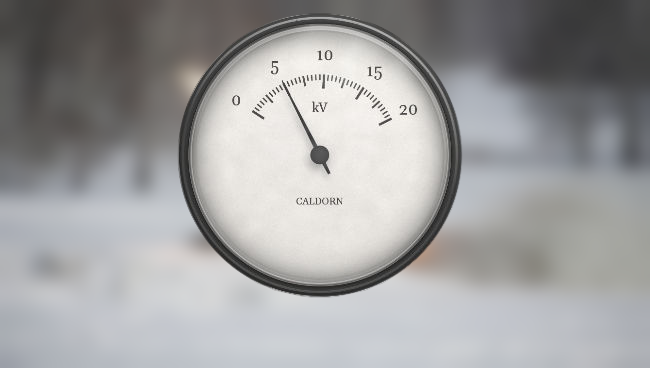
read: **5** kV
